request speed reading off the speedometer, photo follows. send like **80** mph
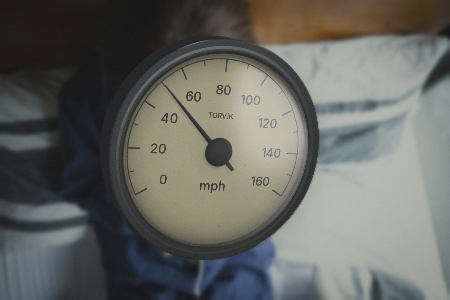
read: **50** mph
